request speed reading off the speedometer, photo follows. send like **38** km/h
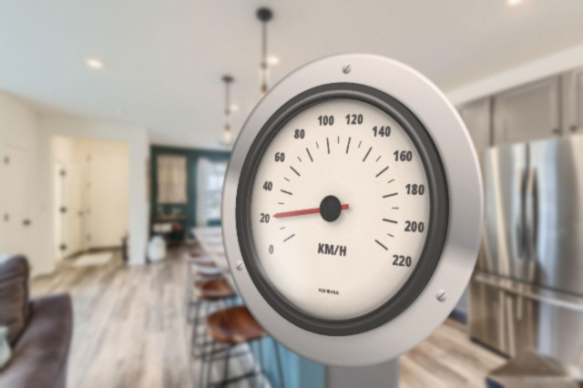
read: **20** km/h
